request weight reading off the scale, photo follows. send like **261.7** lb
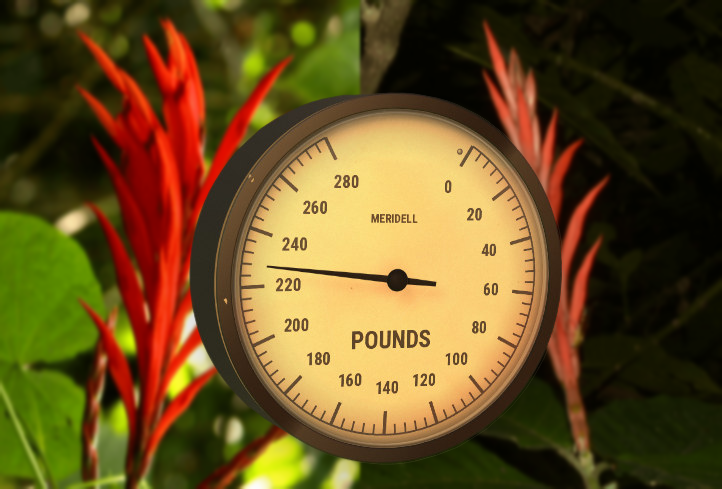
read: **228** lb
